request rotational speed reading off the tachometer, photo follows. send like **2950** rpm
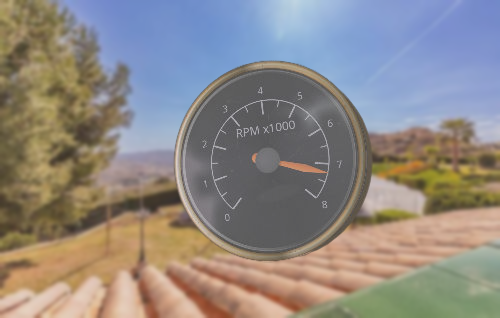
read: **7250** rpm
